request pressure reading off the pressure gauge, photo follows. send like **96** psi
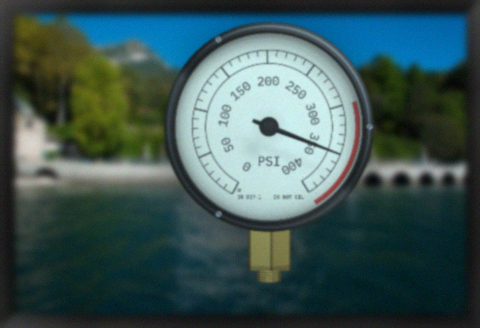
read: **350** psi
